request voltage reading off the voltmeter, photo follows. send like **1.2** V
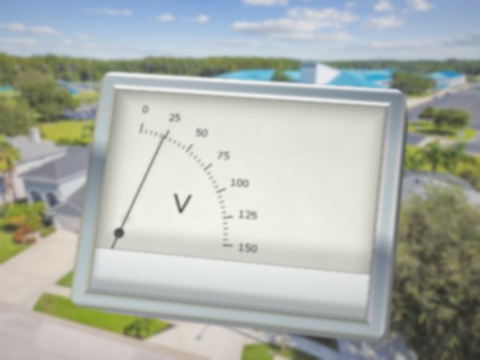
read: **25** V
